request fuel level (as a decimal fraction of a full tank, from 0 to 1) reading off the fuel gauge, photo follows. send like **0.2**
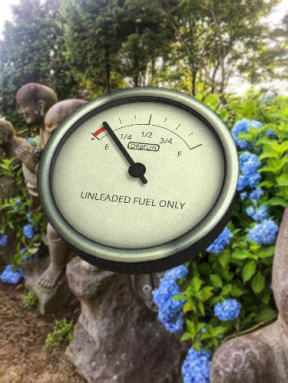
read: **0.125**
